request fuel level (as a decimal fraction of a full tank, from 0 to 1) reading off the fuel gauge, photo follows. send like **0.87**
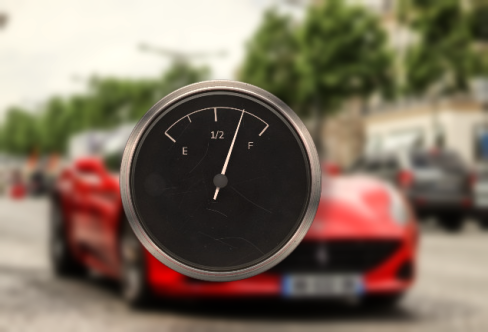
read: **0.75**
